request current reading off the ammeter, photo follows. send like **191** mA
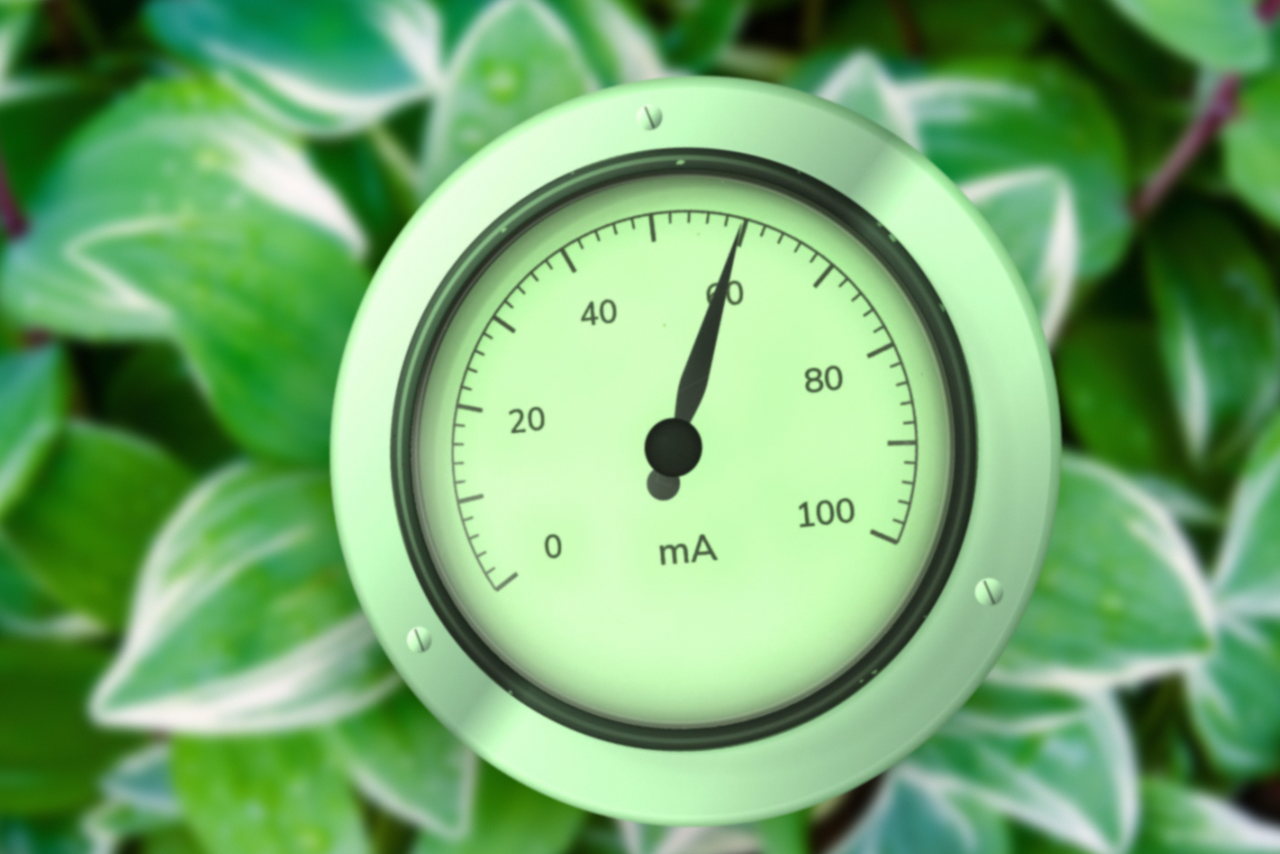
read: **60** mA
